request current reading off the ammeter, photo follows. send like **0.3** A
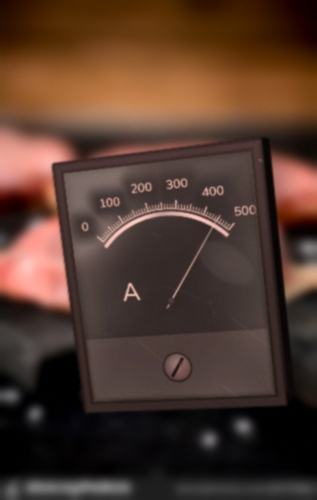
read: **450** A
